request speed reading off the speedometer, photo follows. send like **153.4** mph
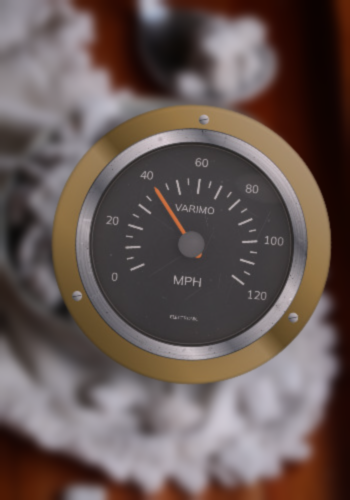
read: **40** mph
